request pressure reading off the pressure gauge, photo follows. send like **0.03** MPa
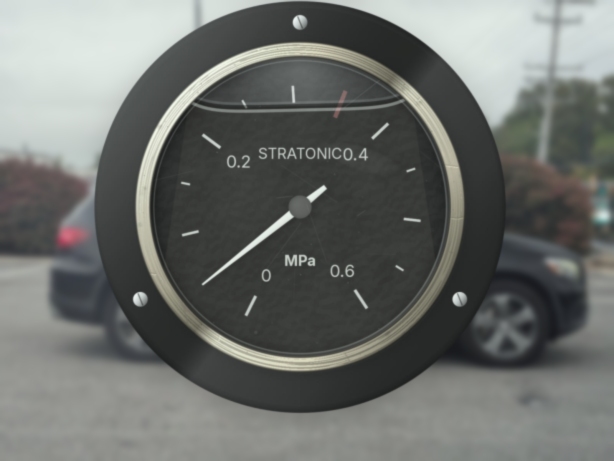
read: **0.05** MPa
